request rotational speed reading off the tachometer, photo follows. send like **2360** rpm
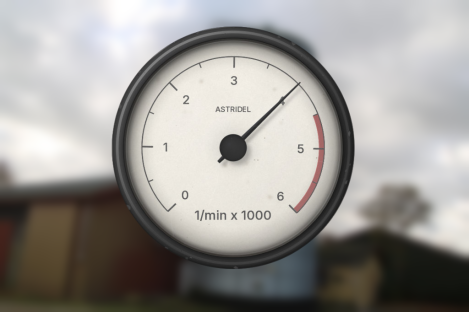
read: **4000** rpm
